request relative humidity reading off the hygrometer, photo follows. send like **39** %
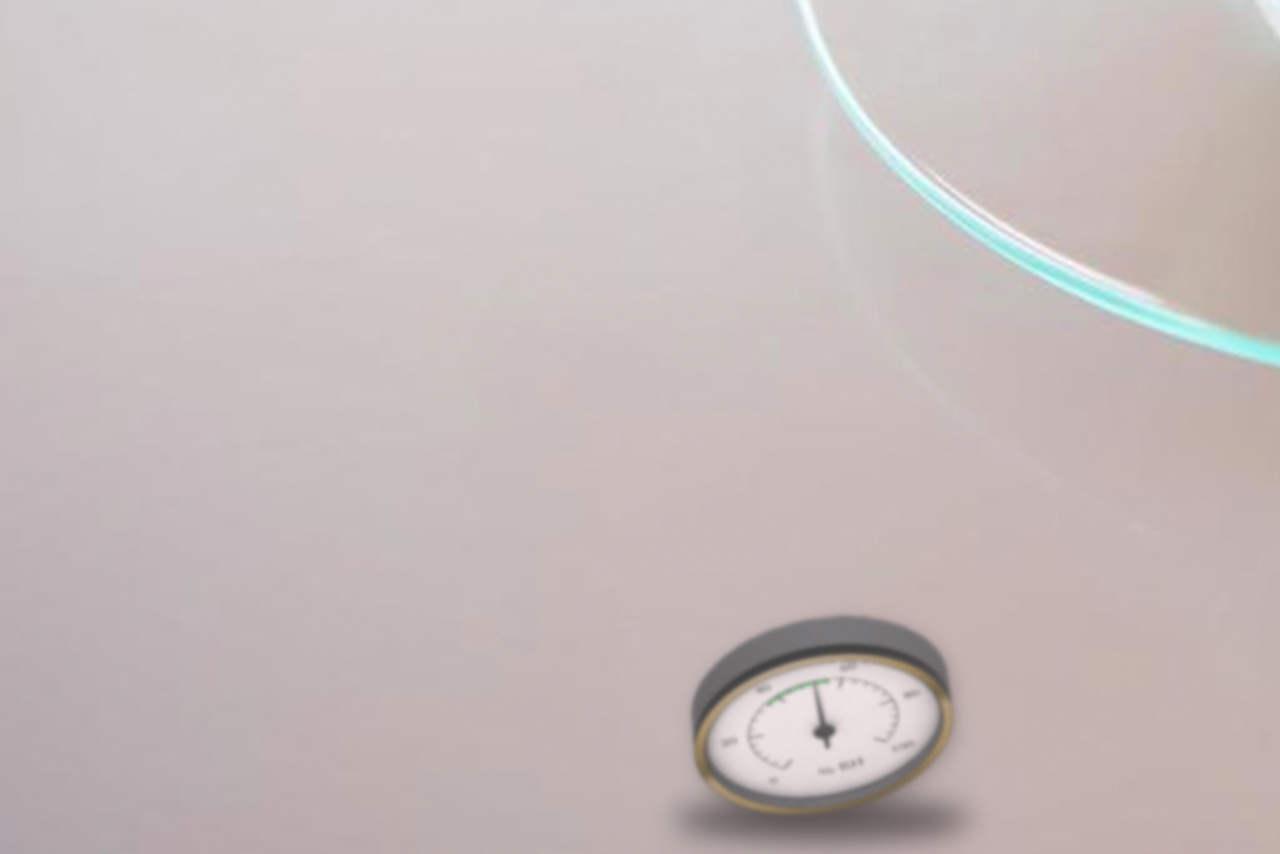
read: **52** %
